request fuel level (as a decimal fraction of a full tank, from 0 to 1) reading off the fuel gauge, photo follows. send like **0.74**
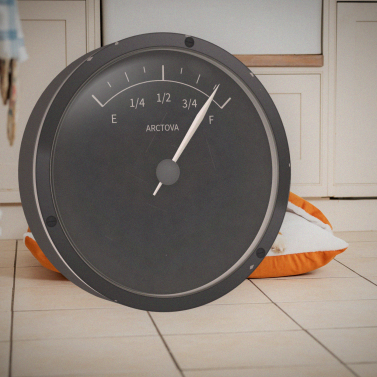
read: **0.875**
